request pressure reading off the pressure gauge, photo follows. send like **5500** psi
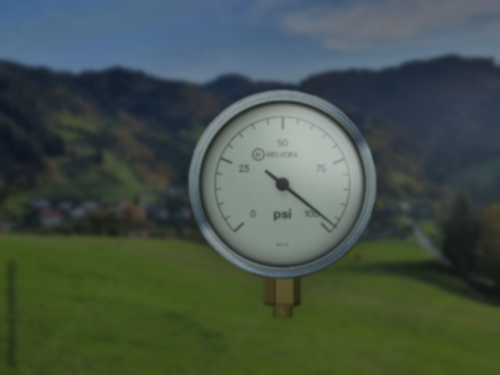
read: **97.5** psi
